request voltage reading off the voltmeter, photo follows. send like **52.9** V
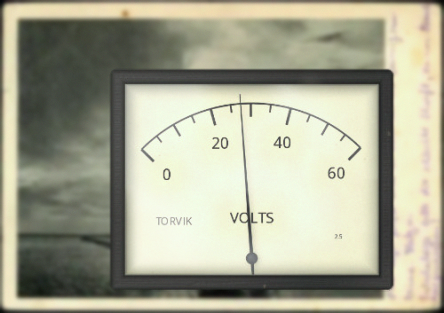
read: **27.5** V
